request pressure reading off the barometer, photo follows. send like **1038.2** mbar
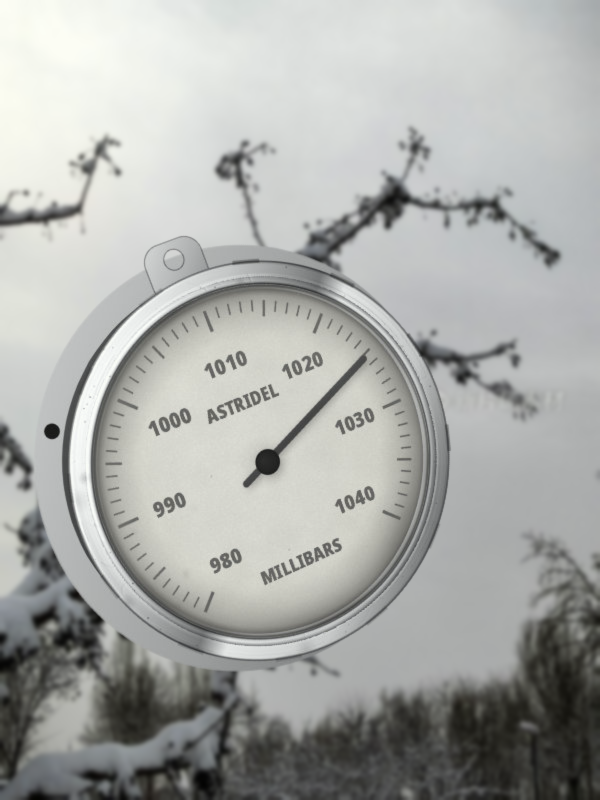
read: **1025** mbar
